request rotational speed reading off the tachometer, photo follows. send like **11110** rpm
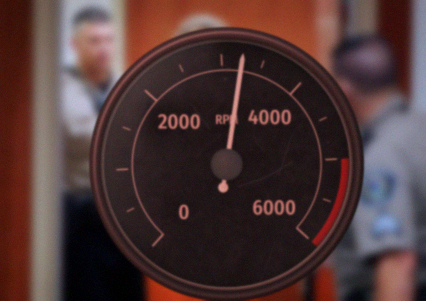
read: **3250** rpm
